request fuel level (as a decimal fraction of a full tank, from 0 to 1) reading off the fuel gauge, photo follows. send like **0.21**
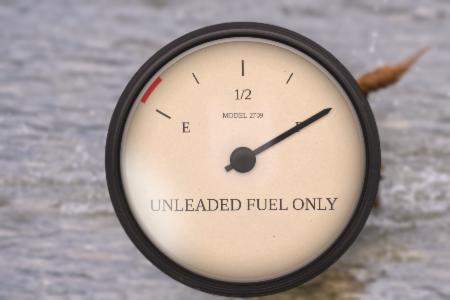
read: **1**
